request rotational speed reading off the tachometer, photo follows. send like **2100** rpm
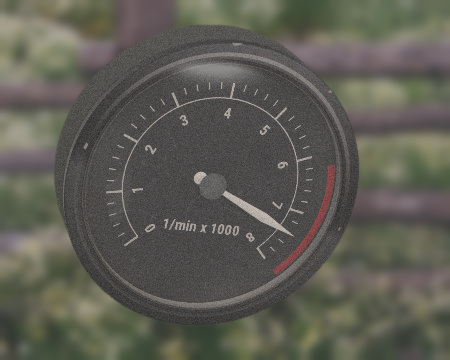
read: **7400** rpm
